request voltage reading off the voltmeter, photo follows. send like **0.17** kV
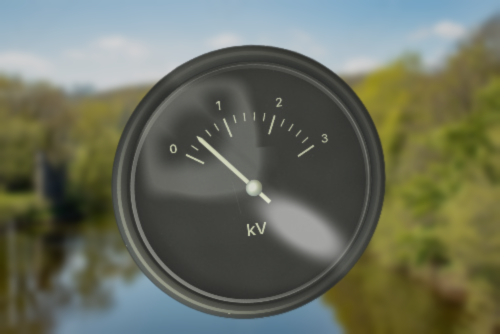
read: **0.4** kV
